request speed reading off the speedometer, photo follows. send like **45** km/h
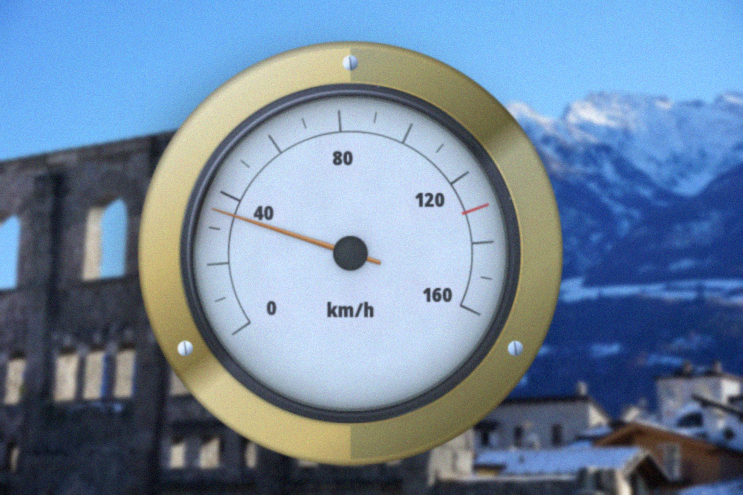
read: **35** km/h
